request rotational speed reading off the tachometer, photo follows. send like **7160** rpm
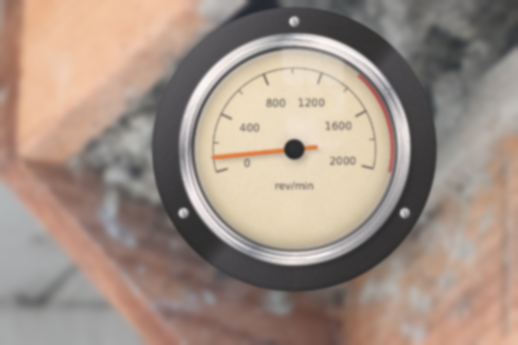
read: **100** rpm
